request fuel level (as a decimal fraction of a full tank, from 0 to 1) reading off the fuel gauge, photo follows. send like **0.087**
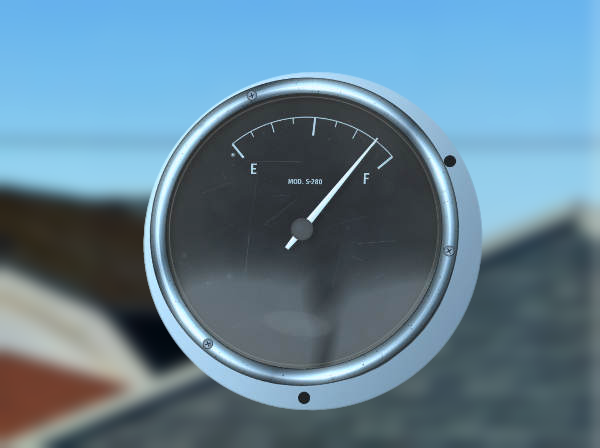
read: **0.875**
